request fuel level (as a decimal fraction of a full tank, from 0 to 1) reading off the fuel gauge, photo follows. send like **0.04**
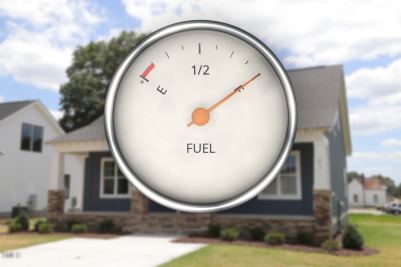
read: **1**
